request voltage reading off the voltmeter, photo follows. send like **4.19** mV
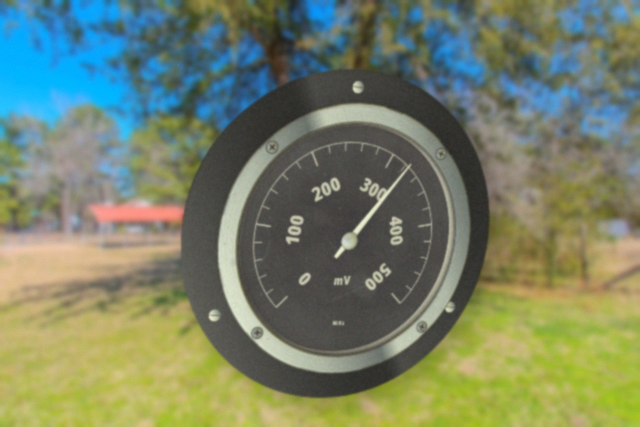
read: **320** mV
